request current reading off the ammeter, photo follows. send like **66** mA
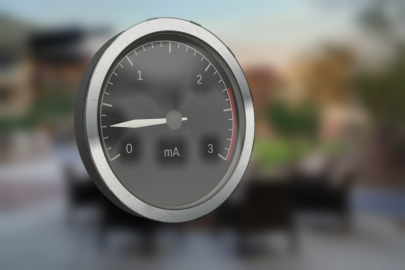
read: **0.3** mA
